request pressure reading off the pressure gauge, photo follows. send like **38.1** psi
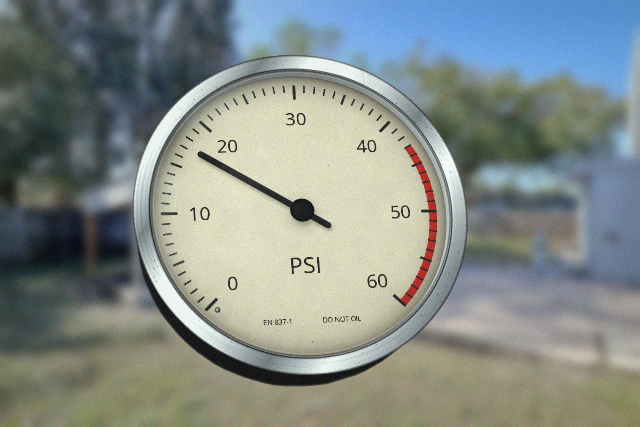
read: **17** psi
